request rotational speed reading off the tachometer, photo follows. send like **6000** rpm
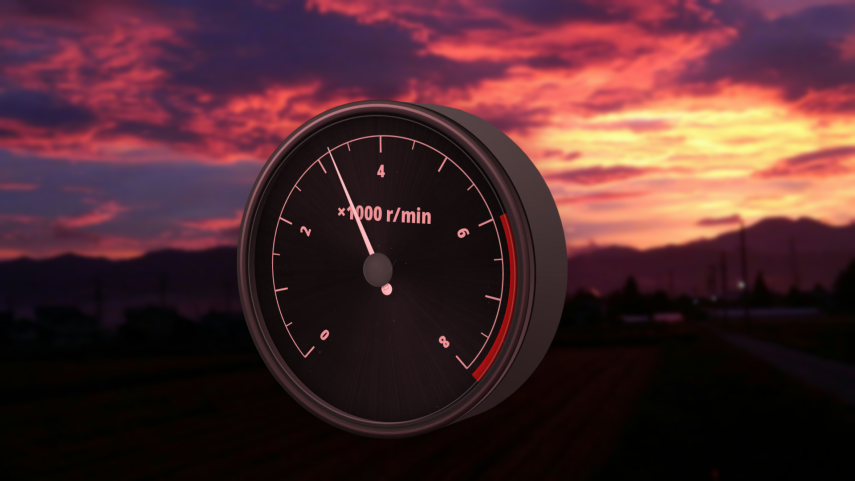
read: **3250** rpm
